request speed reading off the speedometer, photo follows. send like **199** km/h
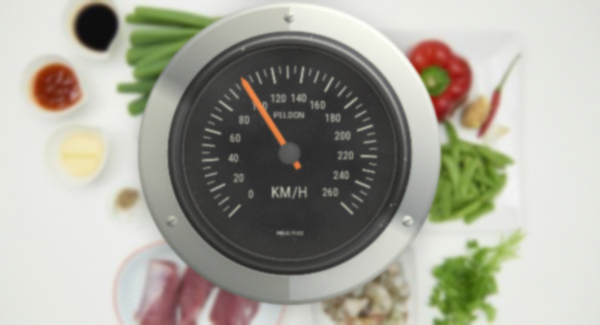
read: **100** km/h
